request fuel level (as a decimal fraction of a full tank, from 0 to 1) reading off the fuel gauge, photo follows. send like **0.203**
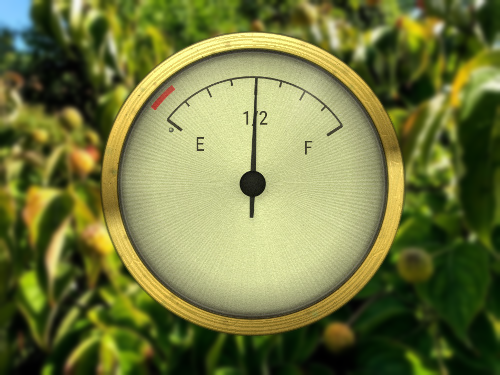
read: **0.5**
